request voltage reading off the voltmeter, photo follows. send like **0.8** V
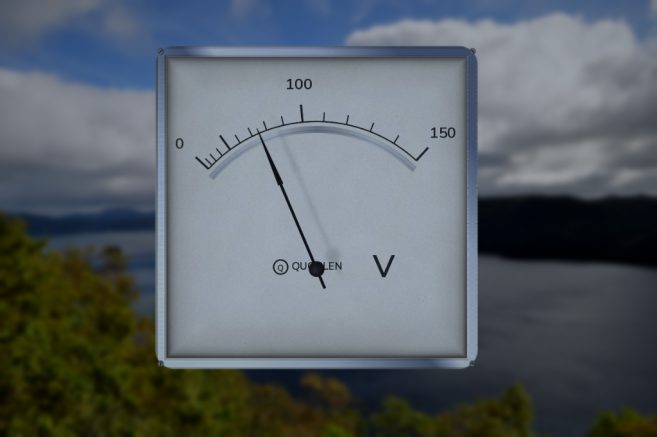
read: **75** V
